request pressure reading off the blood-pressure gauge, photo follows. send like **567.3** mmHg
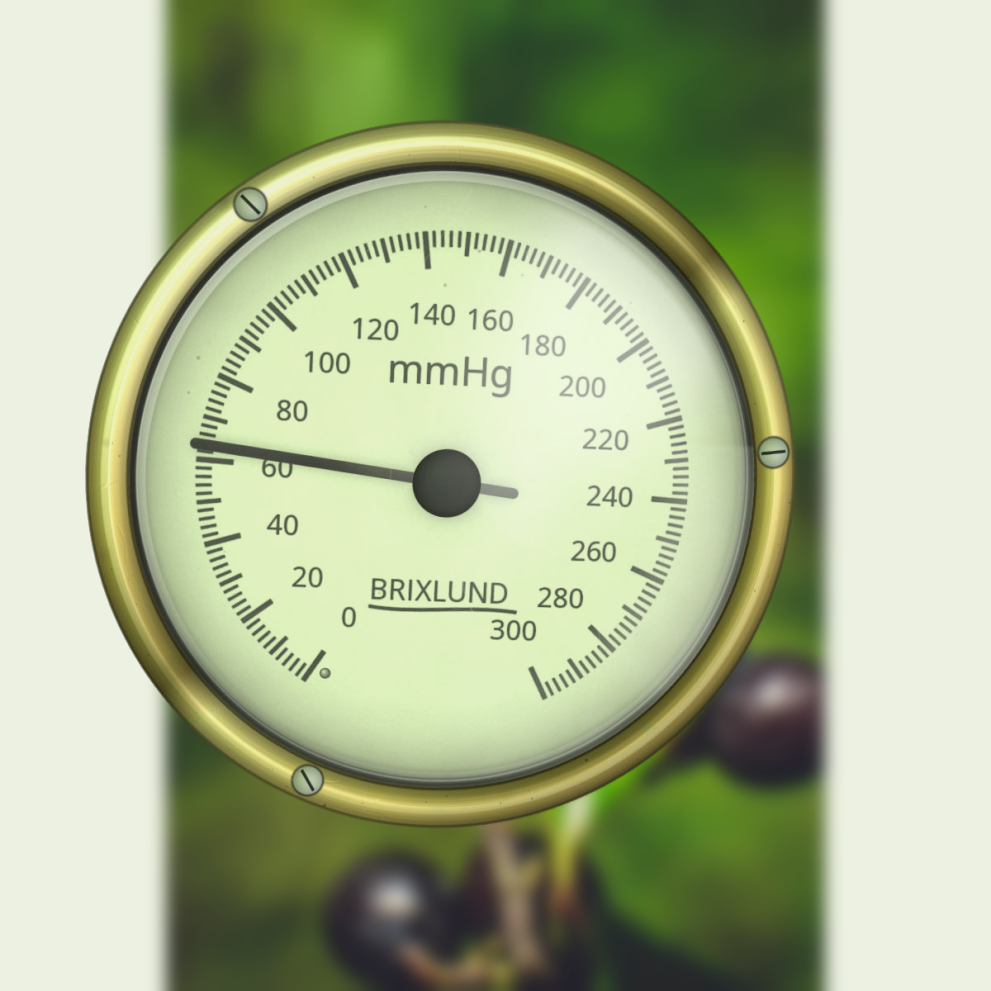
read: **64** mmHg
